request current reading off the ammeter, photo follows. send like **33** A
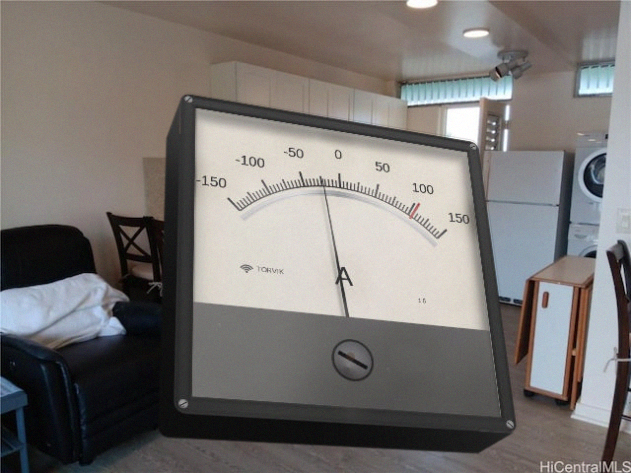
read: **-25** A
